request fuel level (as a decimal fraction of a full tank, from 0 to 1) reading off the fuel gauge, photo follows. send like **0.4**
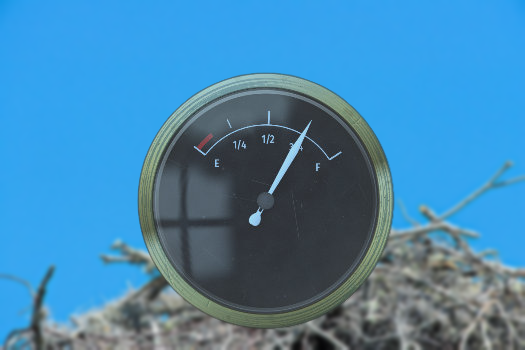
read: **0.75**
